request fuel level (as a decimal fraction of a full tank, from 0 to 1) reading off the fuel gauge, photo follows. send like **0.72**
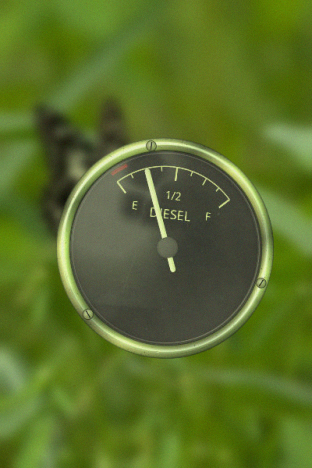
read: **0.25**
